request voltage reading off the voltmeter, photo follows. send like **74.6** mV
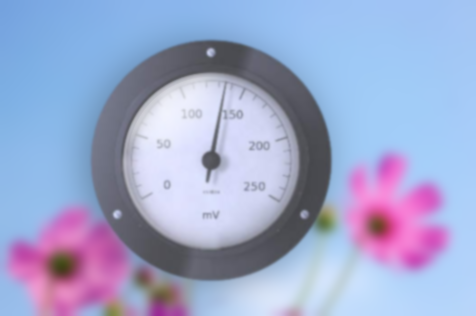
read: **135** mV
